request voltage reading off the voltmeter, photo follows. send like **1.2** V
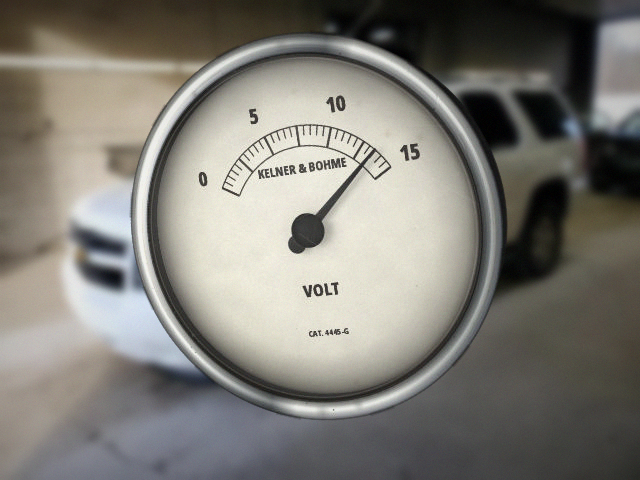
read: **13.5** V
